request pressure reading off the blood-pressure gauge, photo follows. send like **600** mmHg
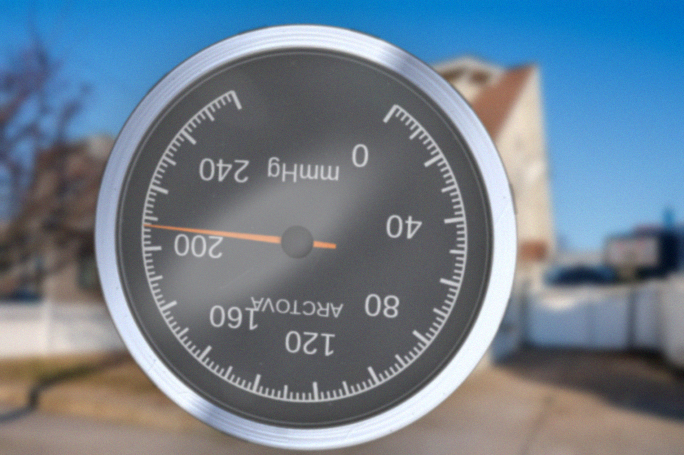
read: **208** mmHg
